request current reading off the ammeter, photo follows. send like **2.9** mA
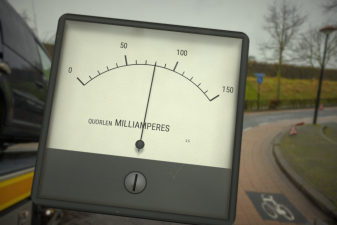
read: **80** mA
